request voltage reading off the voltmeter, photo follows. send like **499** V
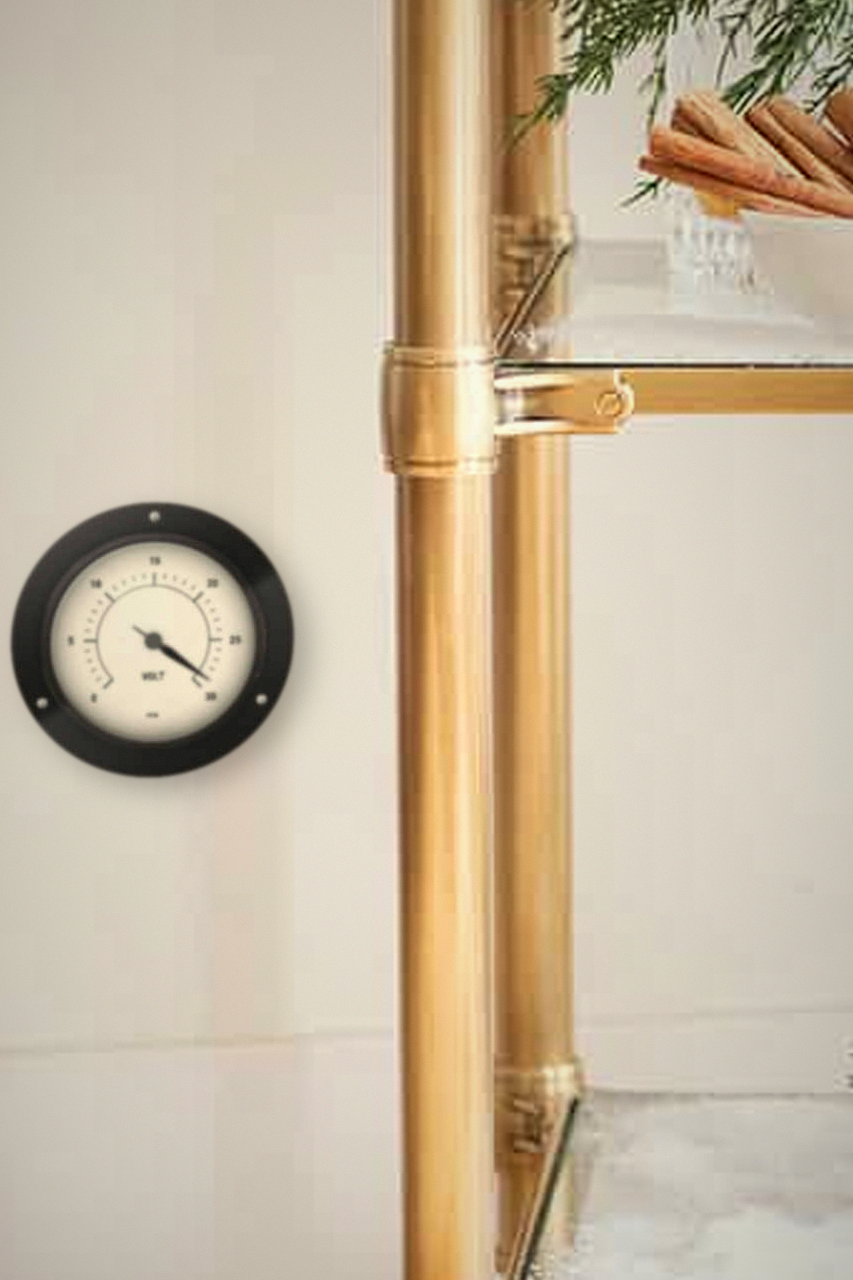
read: **29** V
